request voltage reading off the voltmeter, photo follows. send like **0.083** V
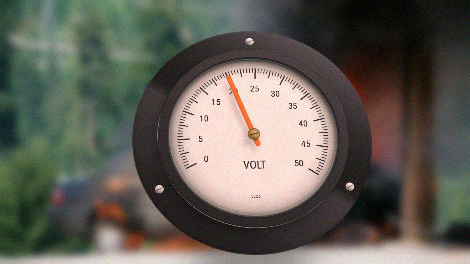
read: **20** V
